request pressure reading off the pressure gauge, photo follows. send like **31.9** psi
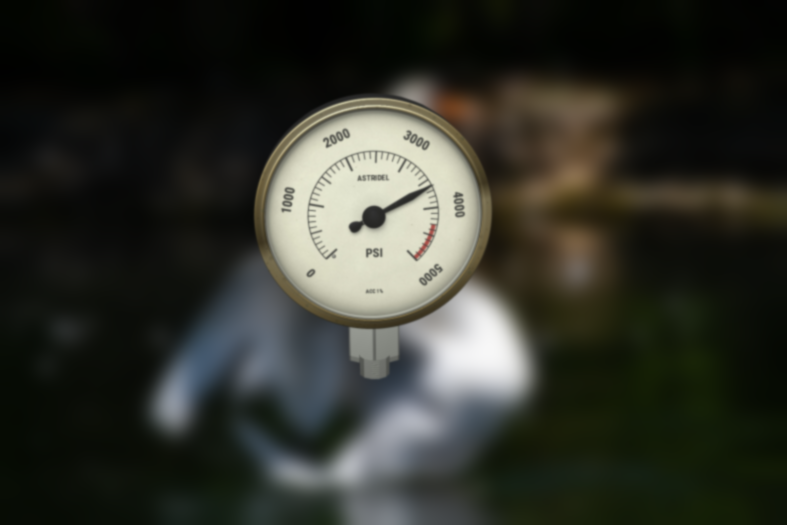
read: **3600** psi
